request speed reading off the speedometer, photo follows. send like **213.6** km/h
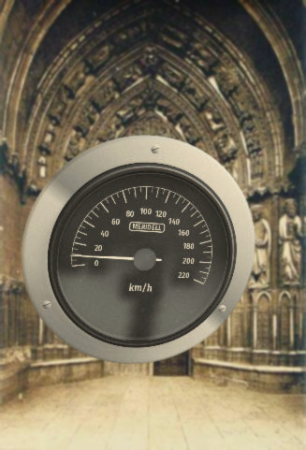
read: **10** km/h
